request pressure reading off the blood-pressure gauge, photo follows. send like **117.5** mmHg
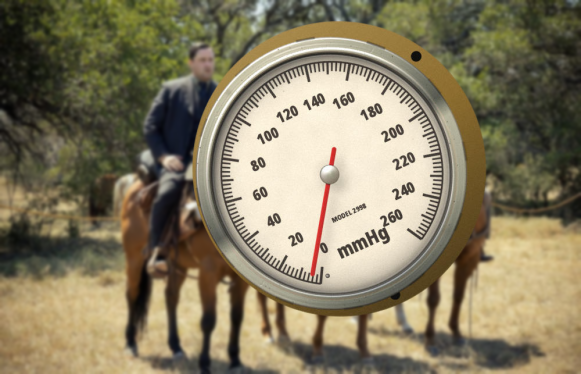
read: **4** mmHg
